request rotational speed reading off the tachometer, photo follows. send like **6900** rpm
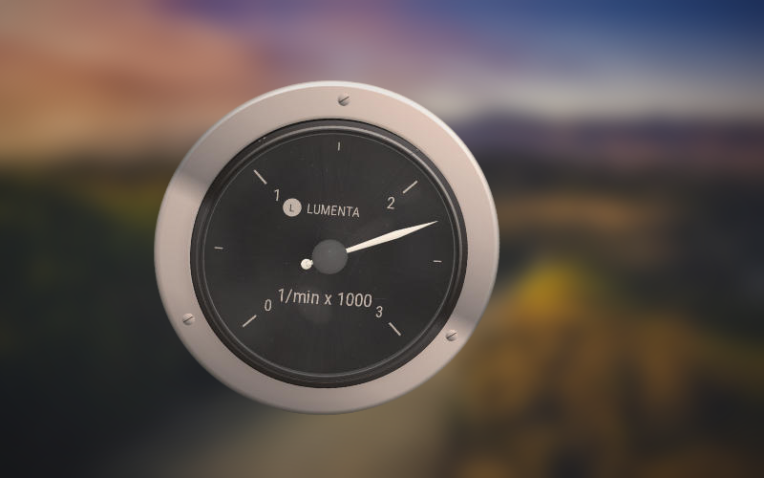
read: **2250** rpm
